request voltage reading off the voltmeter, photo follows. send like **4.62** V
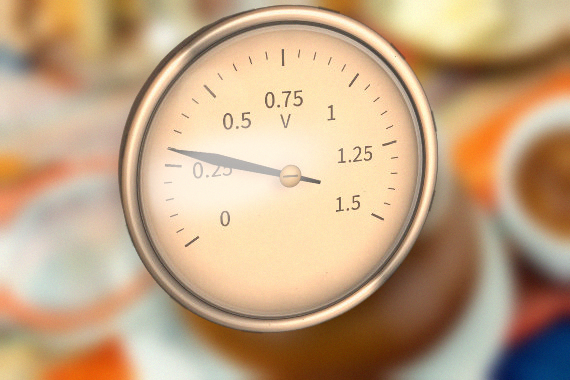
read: **0.3** V
